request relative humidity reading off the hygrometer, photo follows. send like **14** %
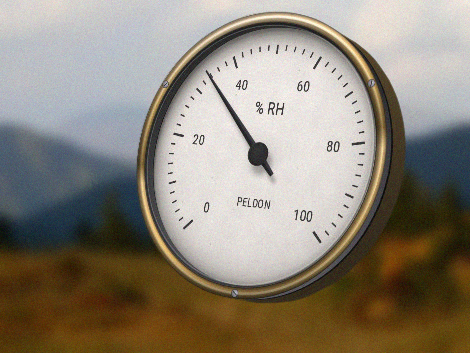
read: **34** %
